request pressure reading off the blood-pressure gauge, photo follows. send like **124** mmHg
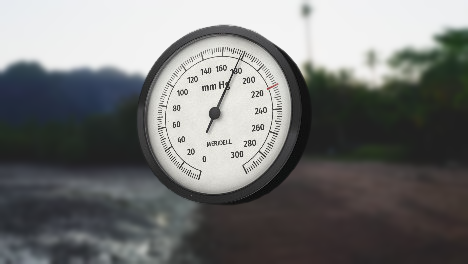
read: **180** mmHg
